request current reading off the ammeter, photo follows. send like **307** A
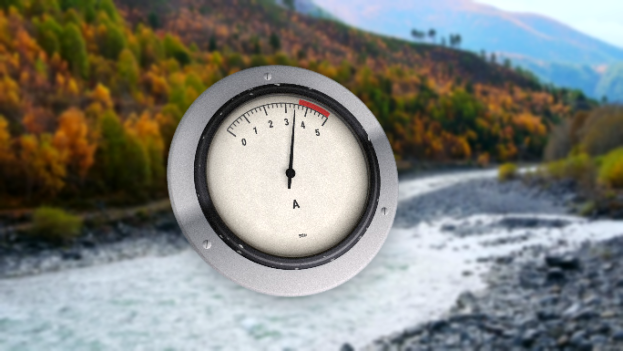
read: **3.4** A
